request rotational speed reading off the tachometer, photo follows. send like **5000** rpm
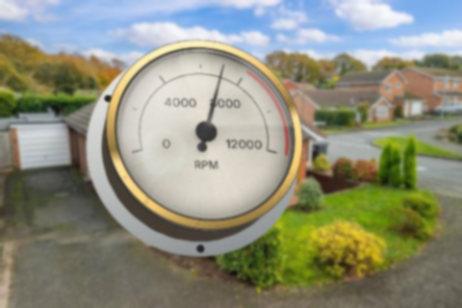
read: **7000** rpm
